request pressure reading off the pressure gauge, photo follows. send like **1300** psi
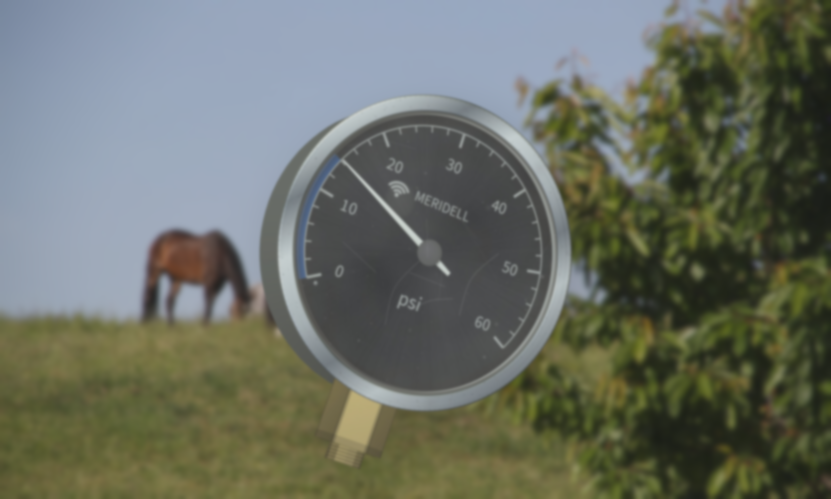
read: **14** psi
